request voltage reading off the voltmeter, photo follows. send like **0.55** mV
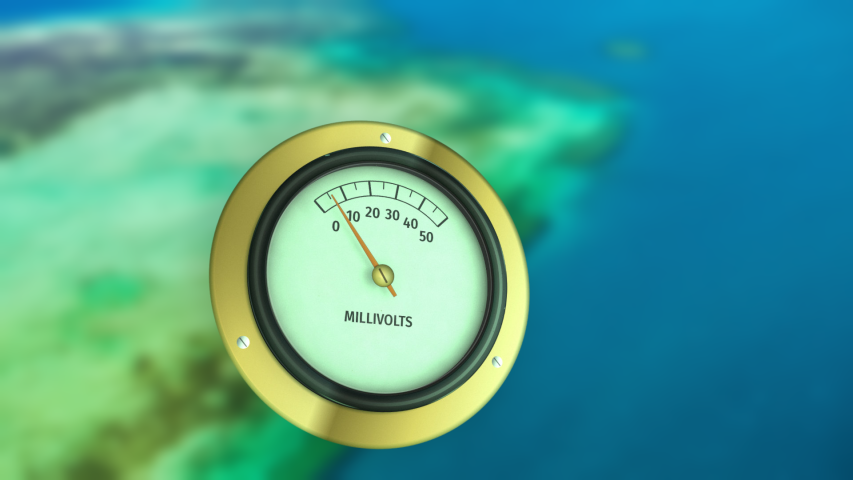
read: **5** mV
